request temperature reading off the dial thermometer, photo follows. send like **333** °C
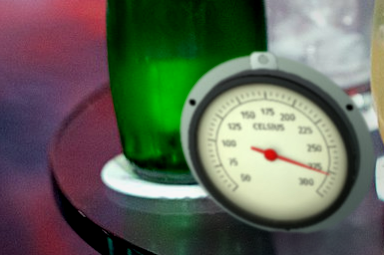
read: **275** °C
